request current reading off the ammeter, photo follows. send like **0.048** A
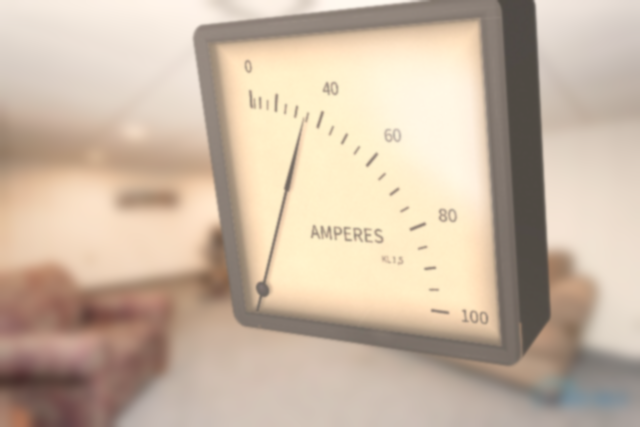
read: **35** A
